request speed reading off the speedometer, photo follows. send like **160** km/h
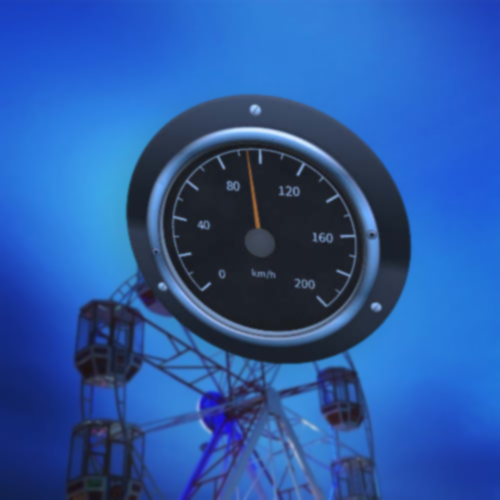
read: **95** km/h
